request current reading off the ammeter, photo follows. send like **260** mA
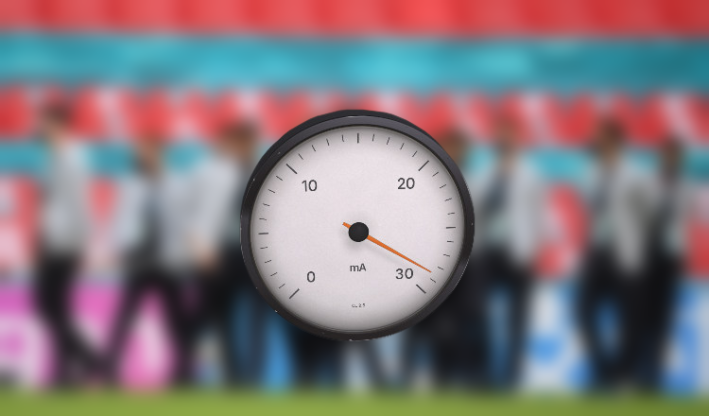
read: **28.5** mA
